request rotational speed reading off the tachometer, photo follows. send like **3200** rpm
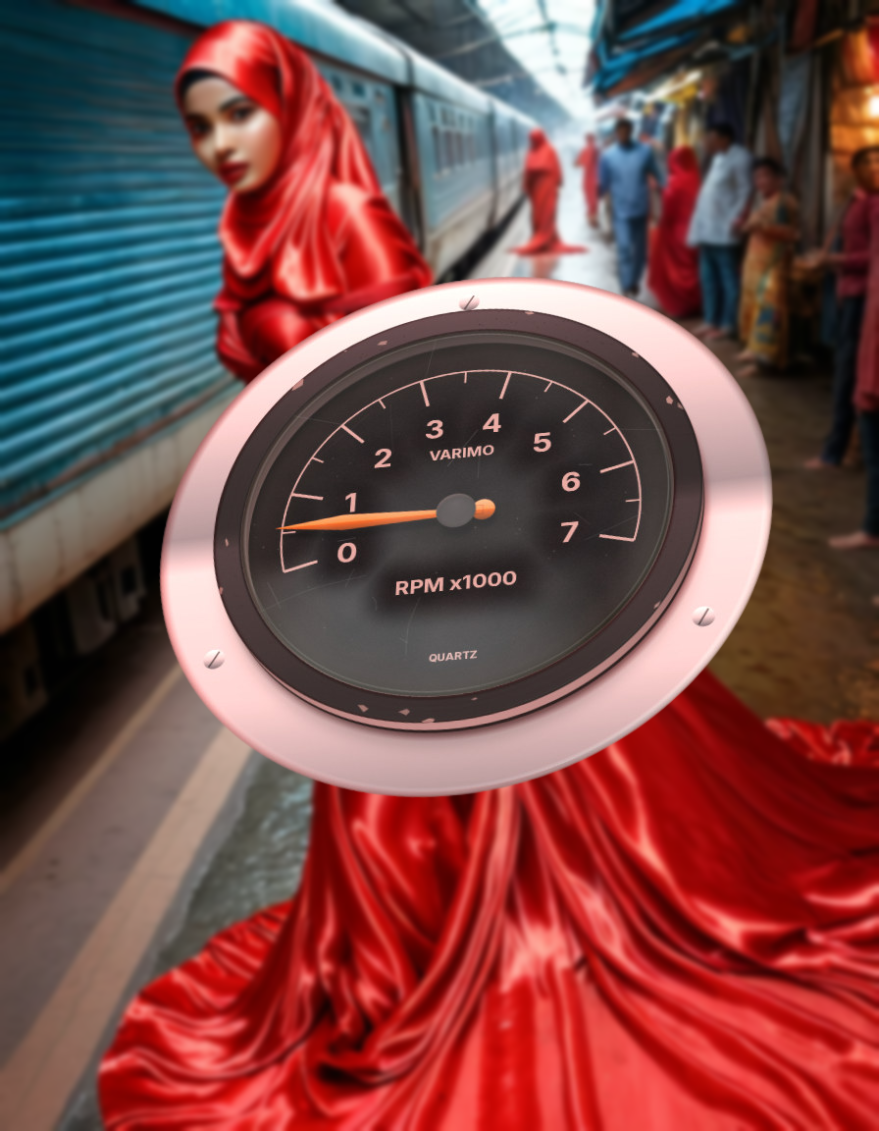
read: **500** rpm
